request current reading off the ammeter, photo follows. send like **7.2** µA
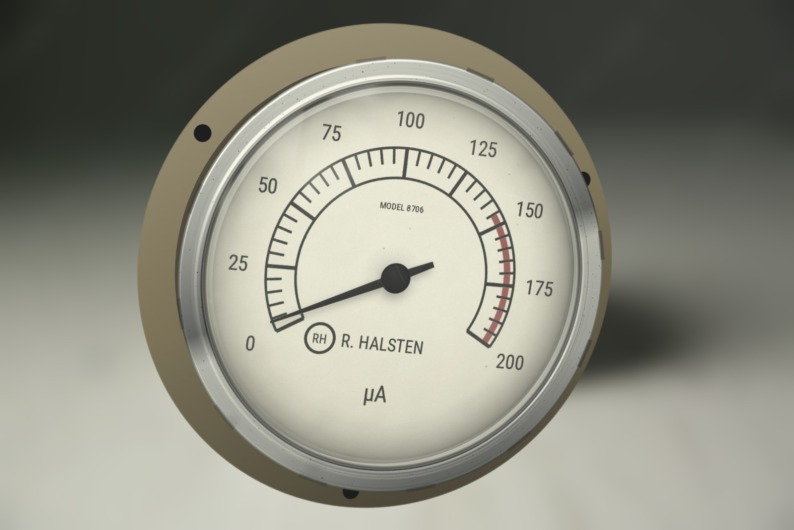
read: **5** µA
